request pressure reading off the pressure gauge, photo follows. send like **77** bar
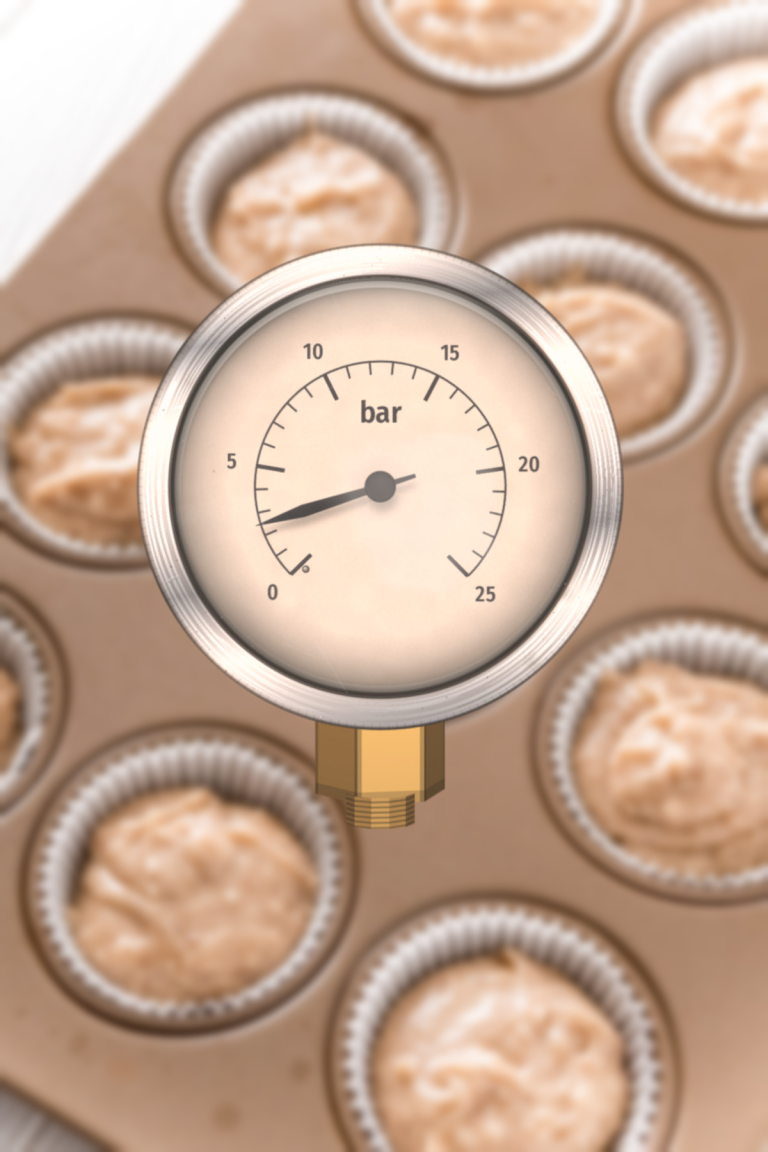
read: **2.5** bar
